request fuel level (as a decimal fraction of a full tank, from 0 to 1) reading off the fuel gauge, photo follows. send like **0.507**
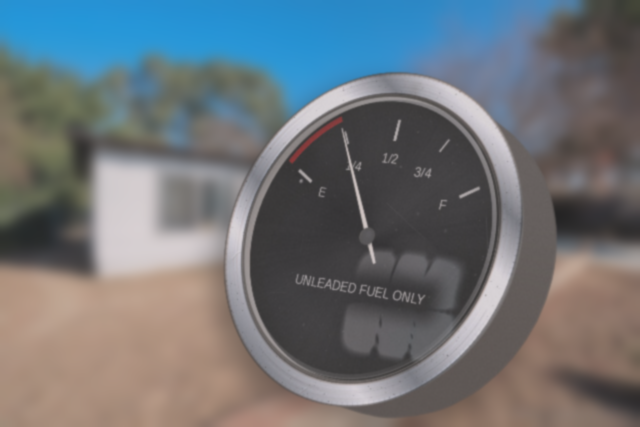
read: **0.25**
